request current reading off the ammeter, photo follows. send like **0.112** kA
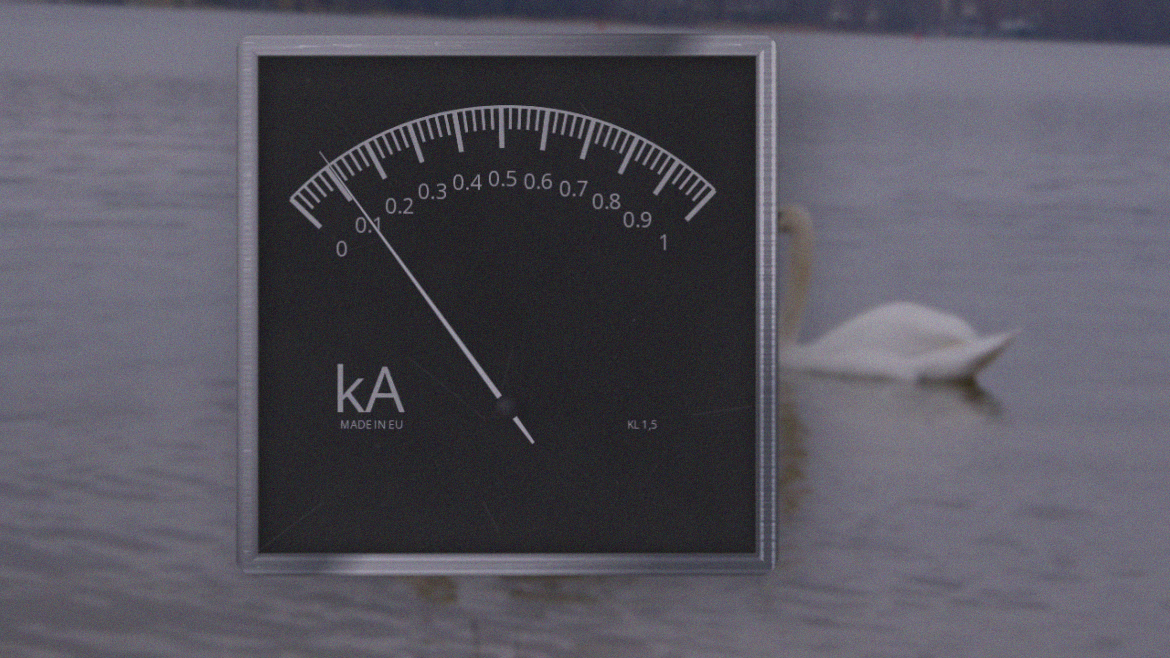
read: **0.11** kA
